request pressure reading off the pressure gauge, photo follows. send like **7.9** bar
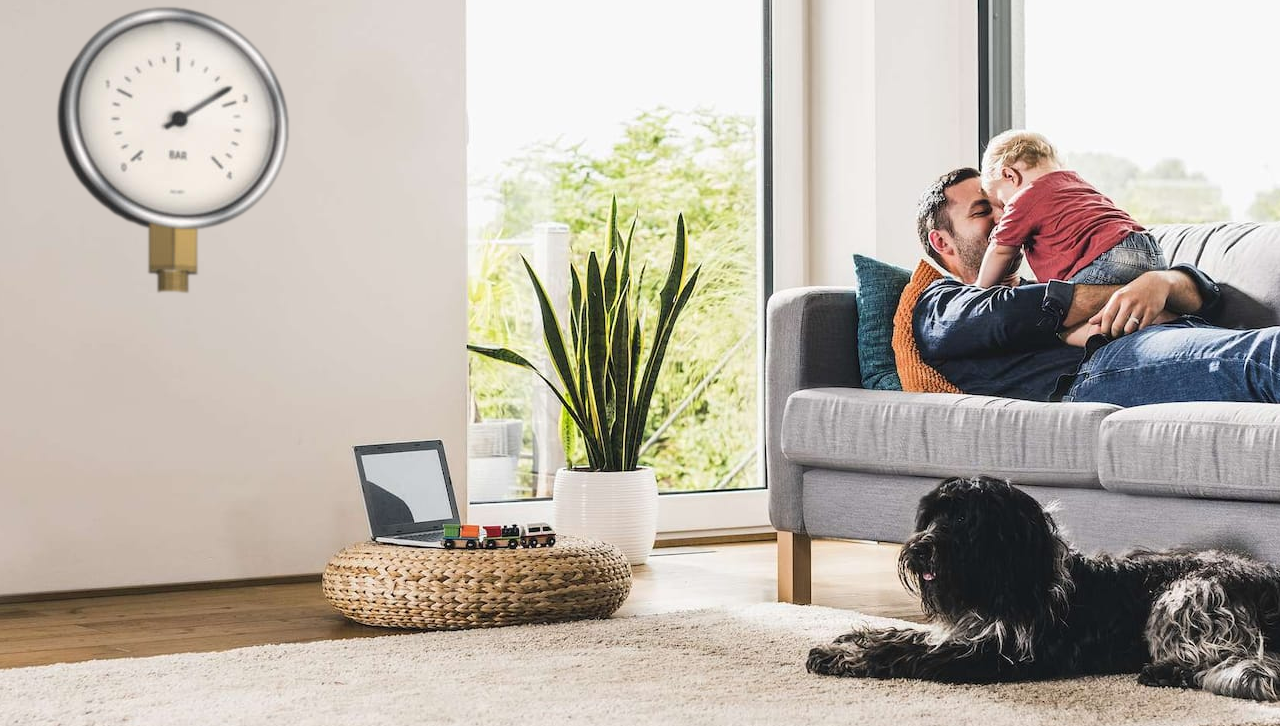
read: **2.8** bar
